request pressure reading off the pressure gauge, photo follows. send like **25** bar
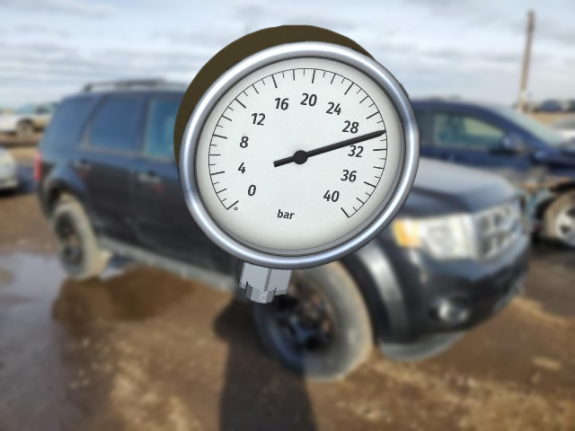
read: **30** bar
